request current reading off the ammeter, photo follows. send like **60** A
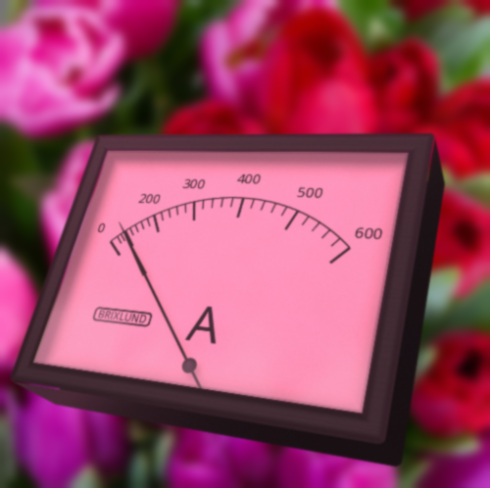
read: **100** A
